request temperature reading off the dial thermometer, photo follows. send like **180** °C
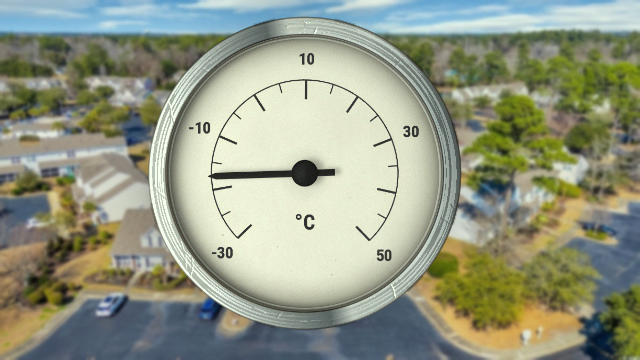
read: **-17.5** °C
